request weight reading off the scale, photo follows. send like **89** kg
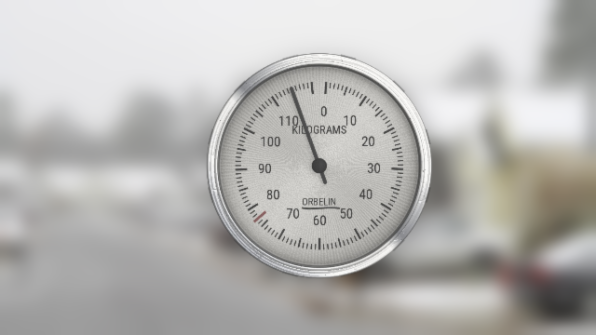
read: **115** kg
